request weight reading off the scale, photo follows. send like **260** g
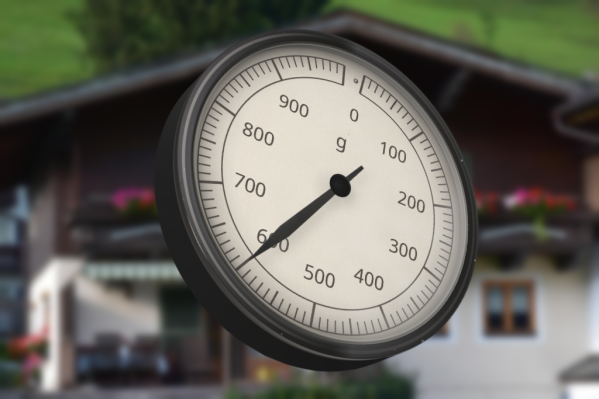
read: **600** g
